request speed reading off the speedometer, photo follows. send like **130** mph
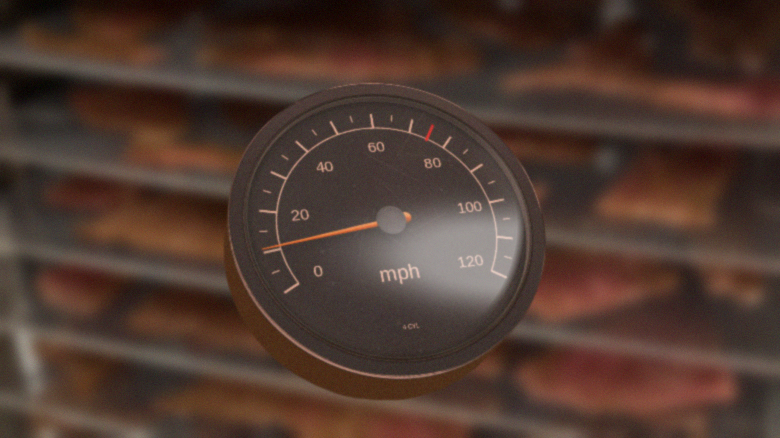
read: **10** mph
